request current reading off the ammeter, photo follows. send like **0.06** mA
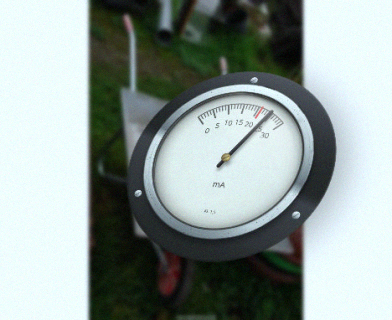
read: **25** mA
